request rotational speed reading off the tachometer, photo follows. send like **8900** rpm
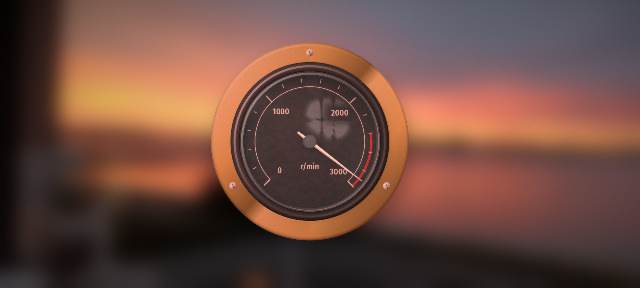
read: **2900** rpm
